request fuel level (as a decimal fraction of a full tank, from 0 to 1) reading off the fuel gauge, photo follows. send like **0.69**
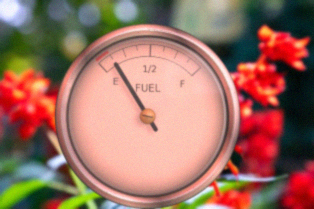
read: **0.125**
